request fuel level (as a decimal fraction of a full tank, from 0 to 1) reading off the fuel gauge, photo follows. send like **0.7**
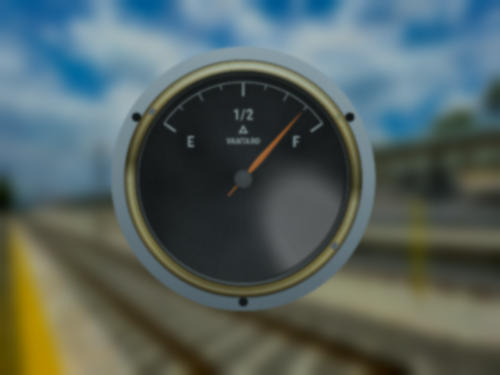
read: **0.875**
